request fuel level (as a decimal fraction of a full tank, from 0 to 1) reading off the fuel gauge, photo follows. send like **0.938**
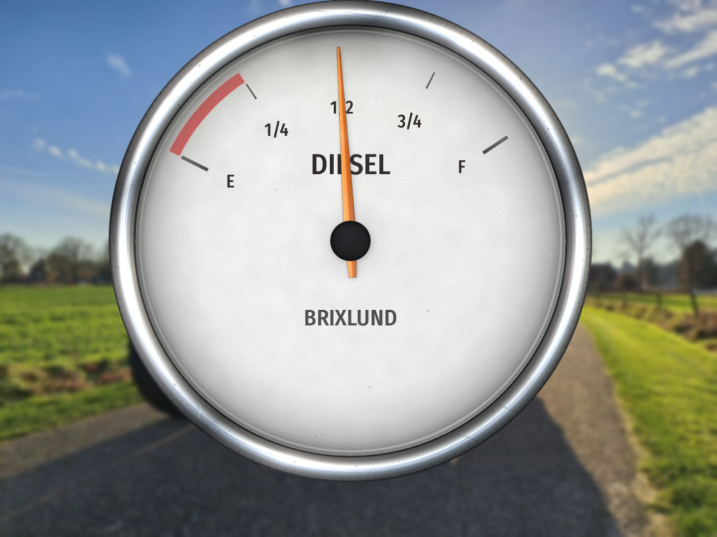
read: **0.5**
